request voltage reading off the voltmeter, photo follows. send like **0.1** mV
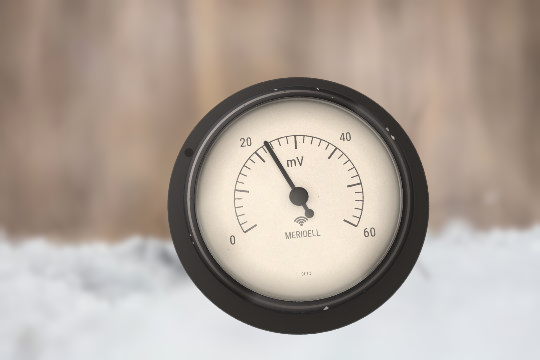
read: **23** mV
